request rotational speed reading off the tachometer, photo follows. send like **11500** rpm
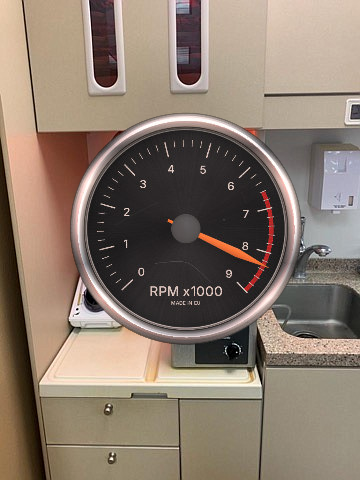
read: **8300** rpm
